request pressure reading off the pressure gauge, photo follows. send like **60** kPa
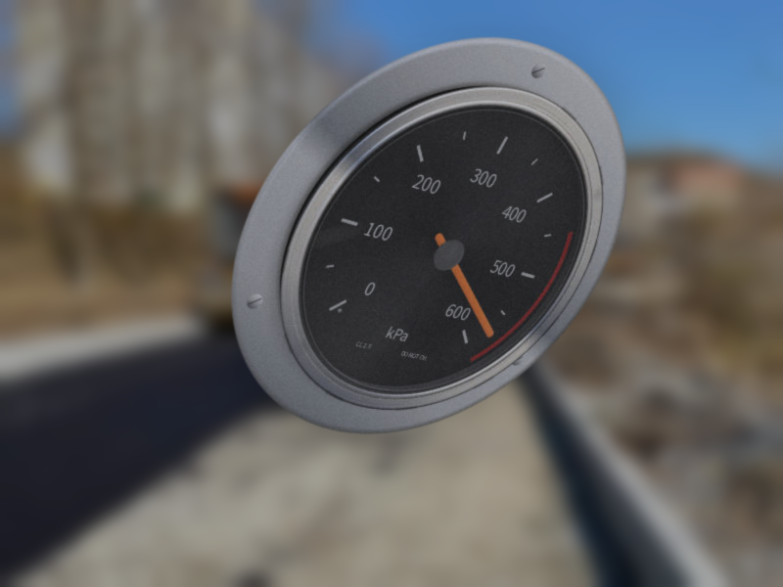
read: **575** kPa
